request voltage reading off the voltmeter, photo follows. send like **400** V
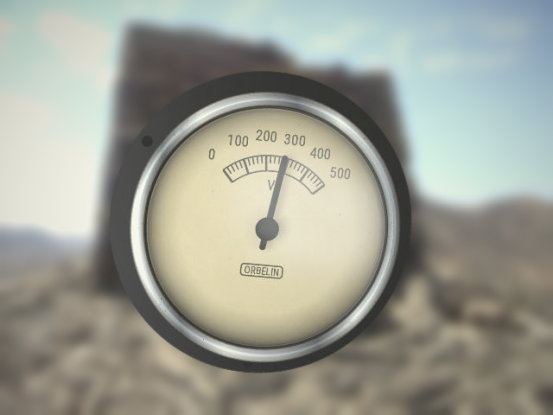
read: **280** V
